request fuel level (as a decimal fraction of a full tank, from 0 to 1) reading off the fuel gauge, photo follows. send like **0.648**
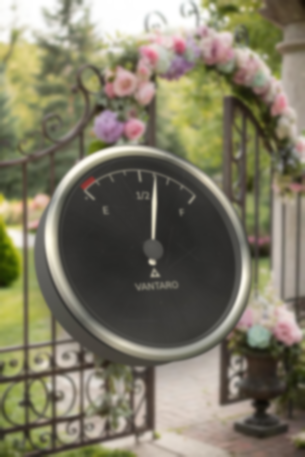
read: **0.625**
